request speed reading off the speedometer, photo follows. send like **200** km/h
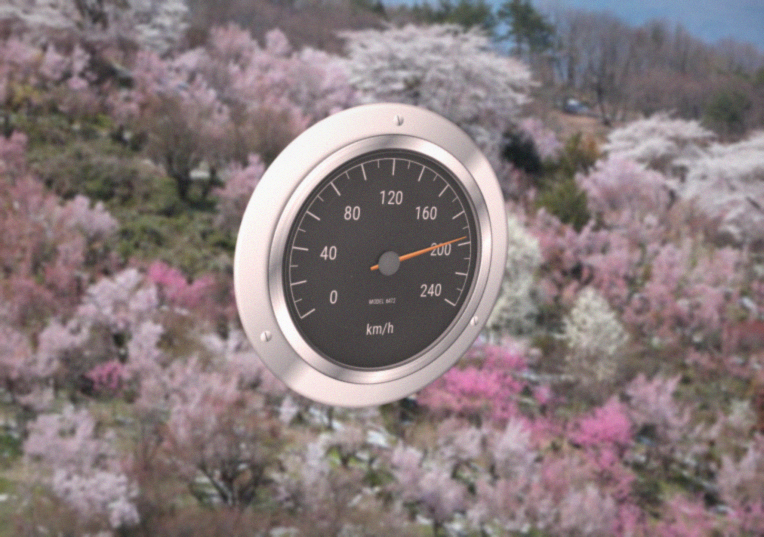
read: **195** km/h
